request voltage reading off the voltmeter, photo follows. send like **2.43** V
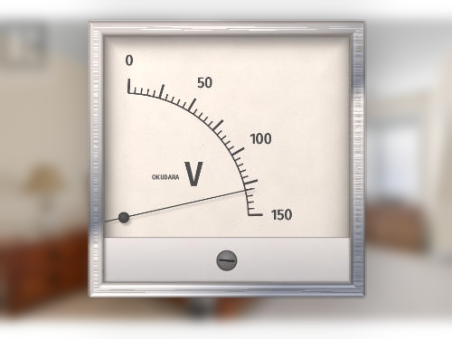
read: **130** V
